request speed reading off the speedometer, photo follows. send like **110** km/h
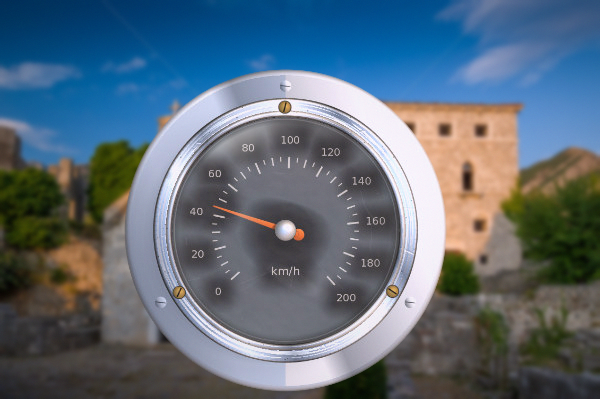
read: **45** km/h
